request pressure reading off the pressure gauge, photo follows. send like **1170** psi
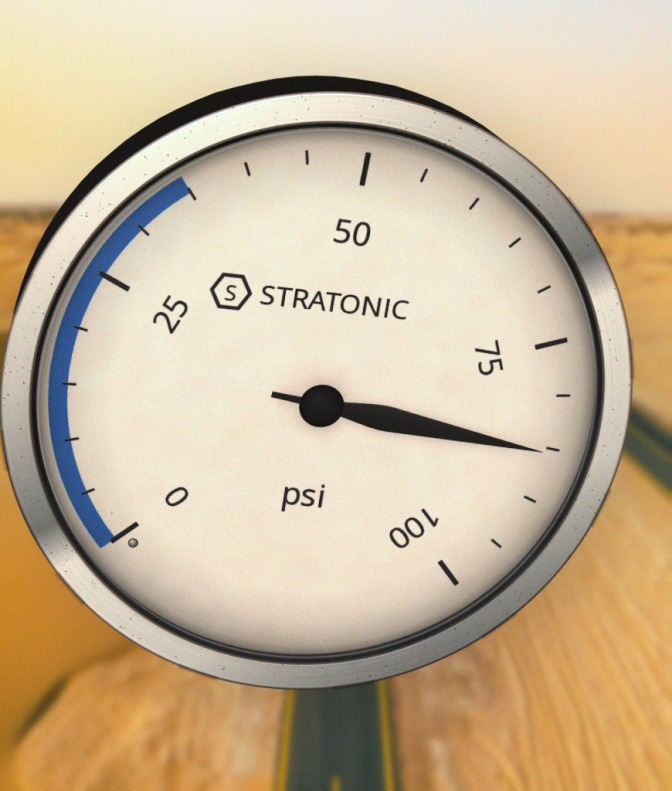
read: **85** psi
